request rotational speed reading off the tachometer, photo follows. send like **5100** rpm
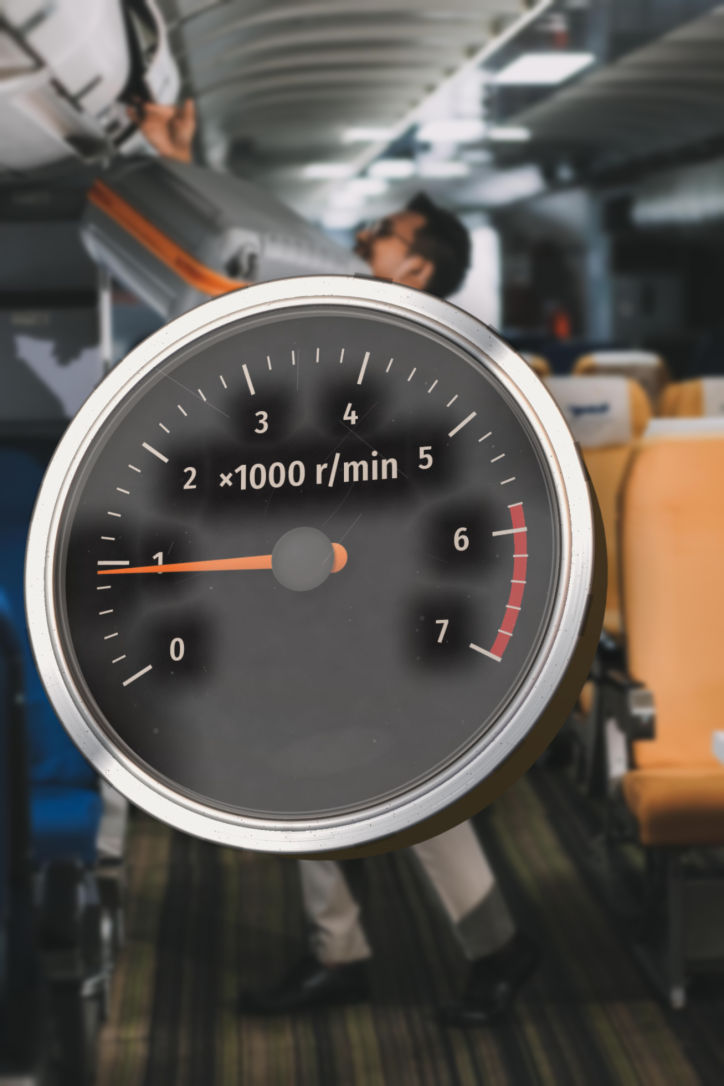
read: **900** rpm
